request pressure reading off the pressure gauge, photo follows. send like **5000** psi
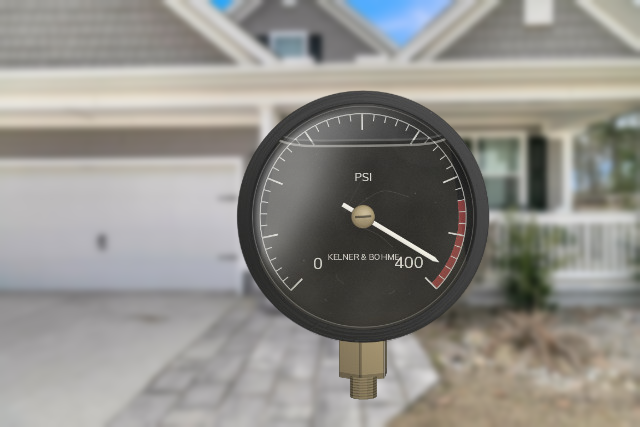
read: **380** psi
